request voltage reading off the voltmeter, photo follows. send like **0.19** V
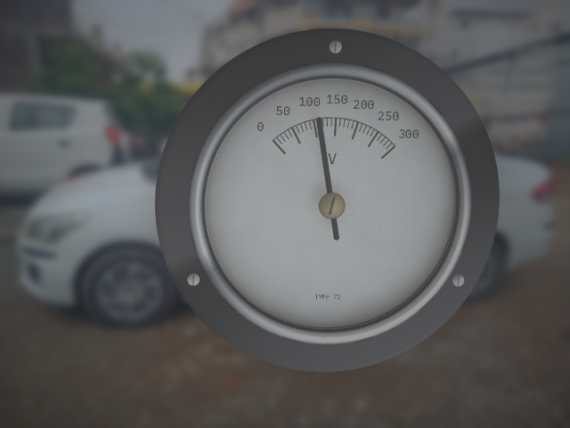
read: **110** V
